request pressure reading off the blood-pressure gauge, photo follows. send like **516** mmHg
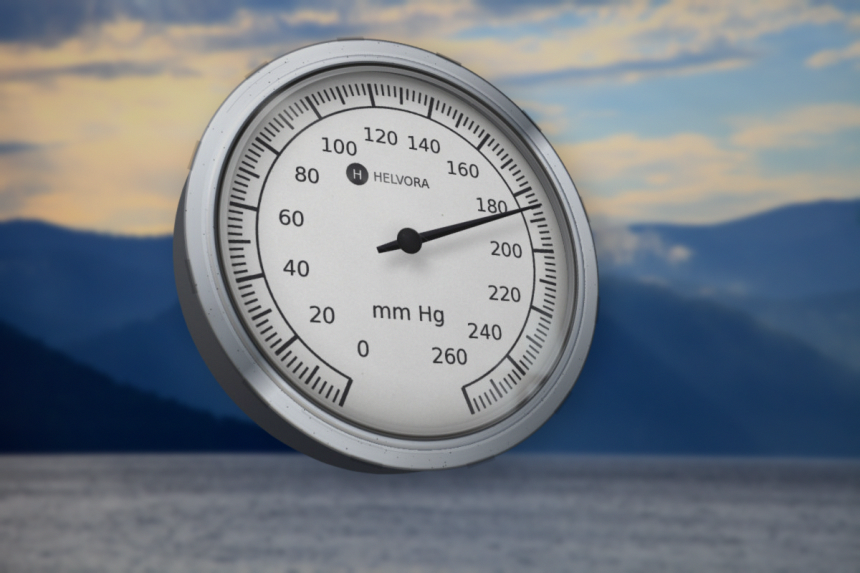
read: **186** mmHg
